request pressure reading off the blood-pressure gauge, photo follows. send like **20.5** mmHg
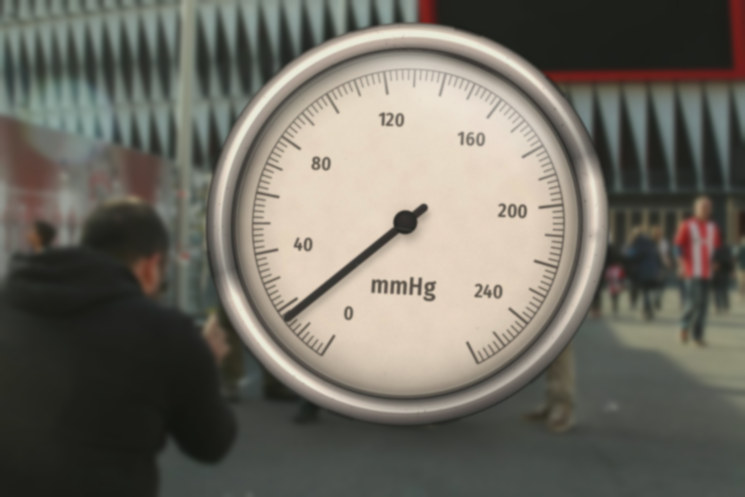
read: **16** mmHg
